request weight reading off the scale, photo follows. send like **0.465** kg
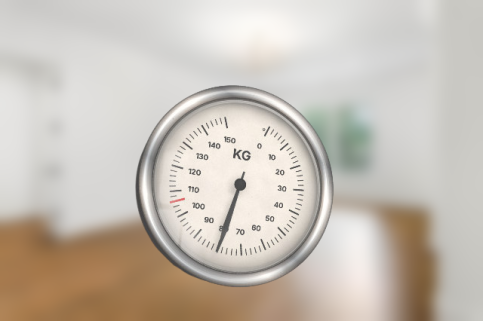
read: **80** kg
